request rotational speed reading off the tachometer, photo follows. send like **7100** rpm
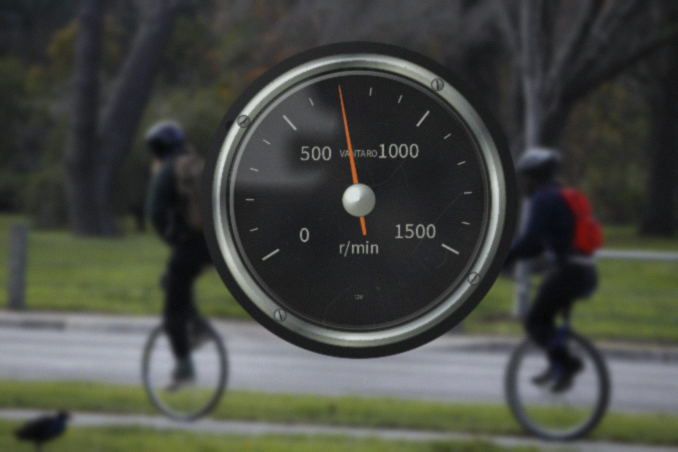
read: **700** rpm
